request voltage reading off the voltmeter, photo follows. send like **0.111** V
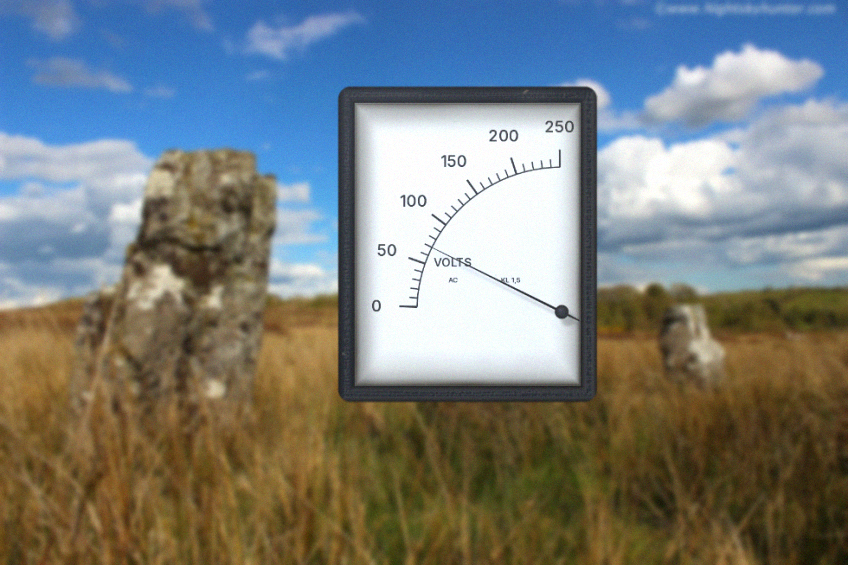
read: **70** V
